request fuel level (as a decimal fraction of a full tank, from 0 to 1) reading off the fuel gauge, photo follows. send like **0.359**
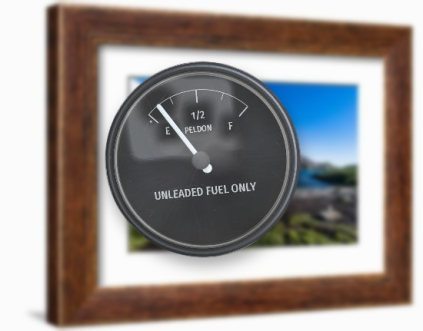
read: **0.125**
